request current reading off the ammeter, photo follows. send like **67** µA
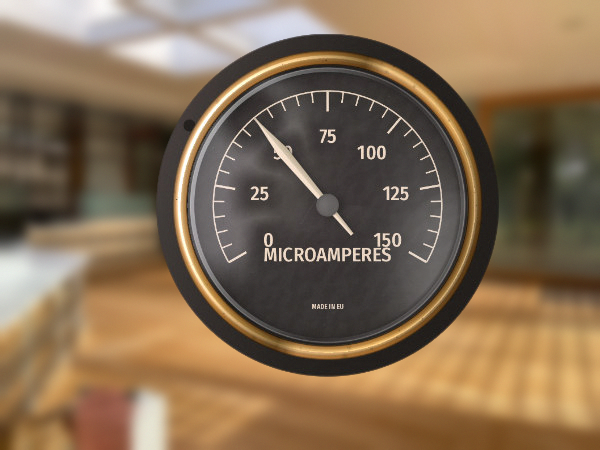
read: **50** µA
